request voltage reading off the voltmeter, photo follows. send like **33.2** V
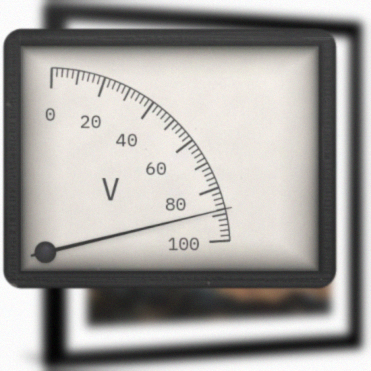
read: **88** V
